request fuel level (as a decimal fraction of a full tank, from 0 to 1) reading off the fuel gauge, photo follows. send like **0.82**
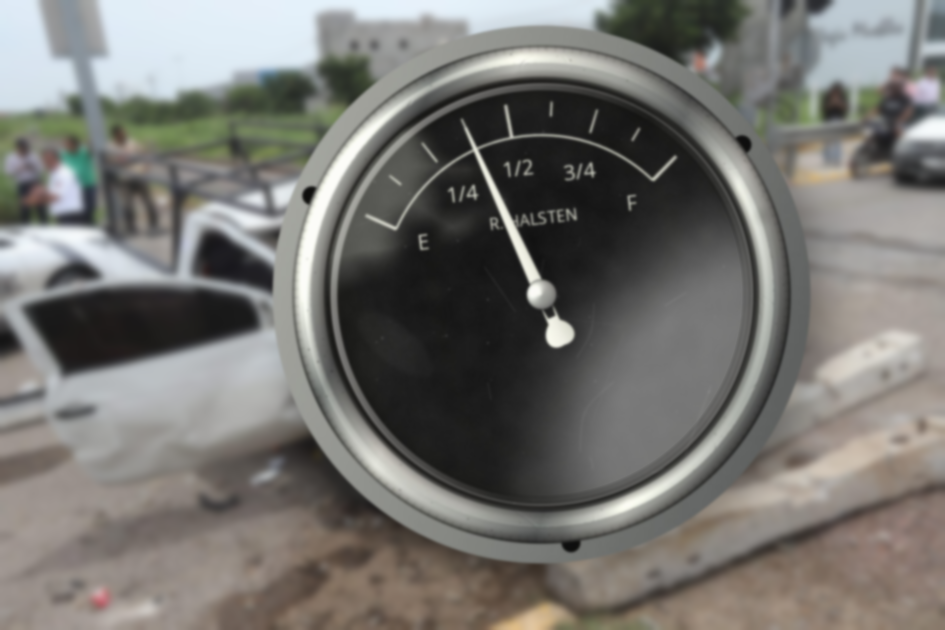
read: **0.375**
